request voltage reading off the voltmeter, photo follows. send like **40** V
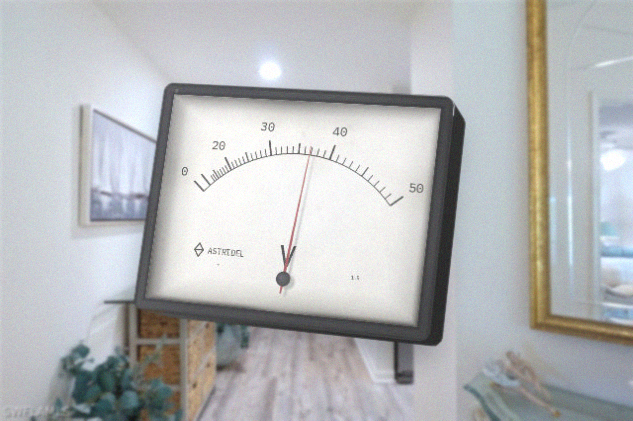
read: **37** V
